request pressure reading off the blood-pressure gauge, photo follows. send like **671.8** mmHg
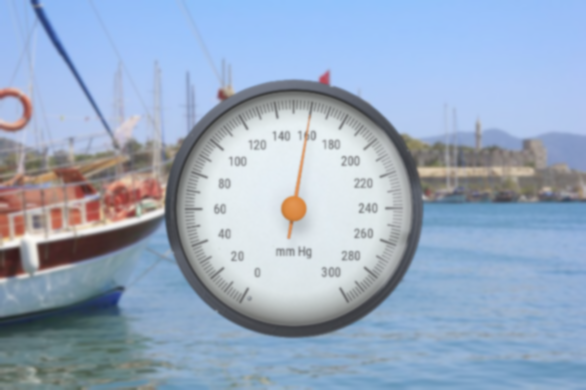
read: **160** mmHg
